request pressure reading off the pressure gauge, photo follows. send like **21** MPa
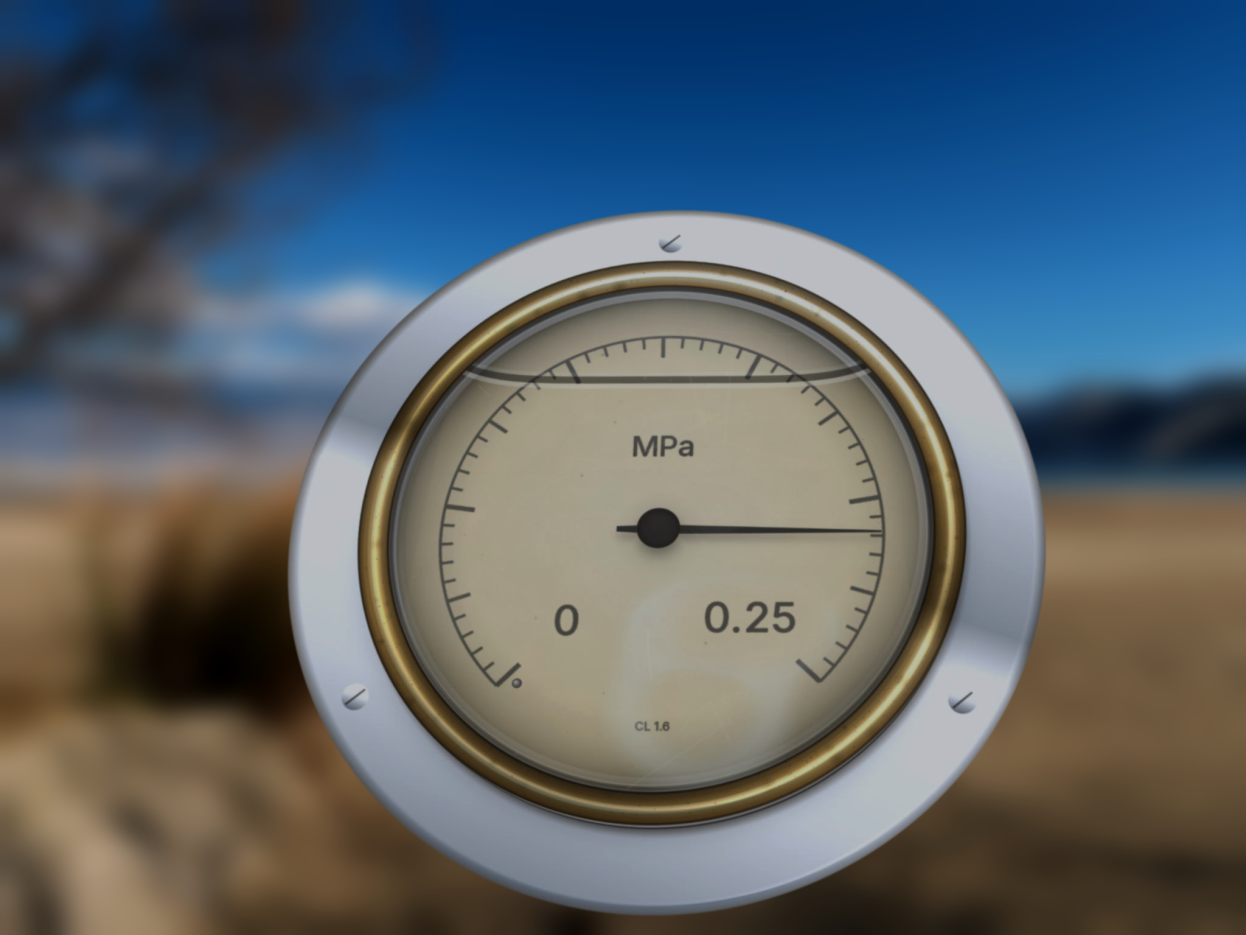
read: **0.21** MPa
